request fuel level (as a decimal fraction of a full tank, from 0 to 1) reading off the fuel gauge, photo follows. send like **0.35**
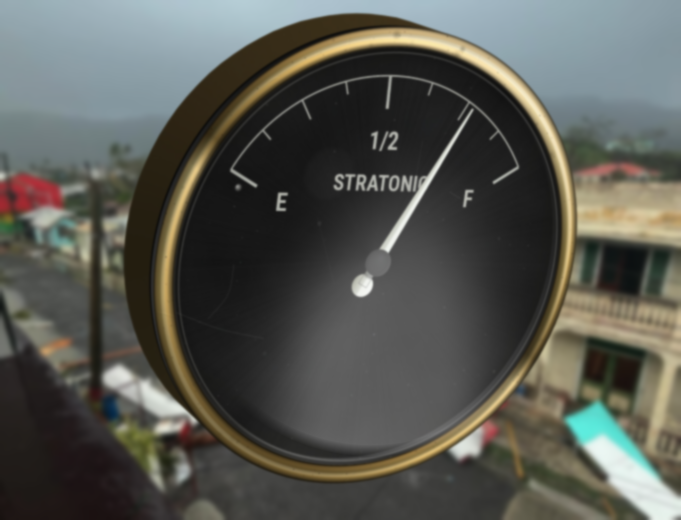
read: **0.75**
